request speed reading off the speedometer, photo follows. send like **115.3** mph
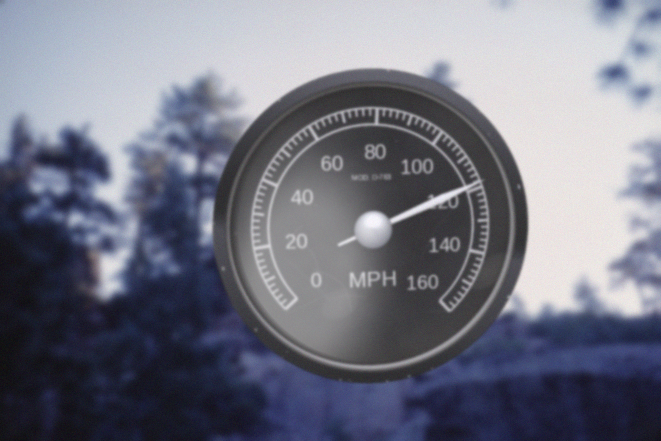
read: **118** mph
